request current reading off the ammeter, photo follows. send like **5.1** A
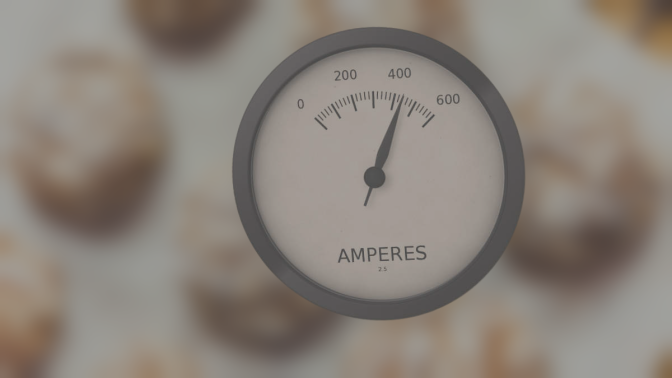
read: **440** A
